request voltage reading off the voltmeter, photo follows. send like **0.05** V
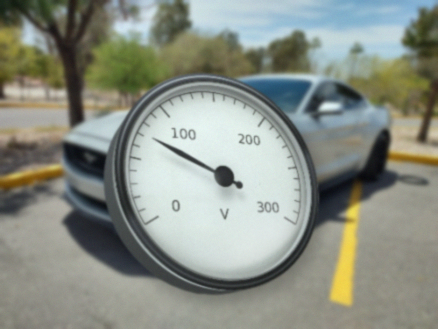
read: **70** V
